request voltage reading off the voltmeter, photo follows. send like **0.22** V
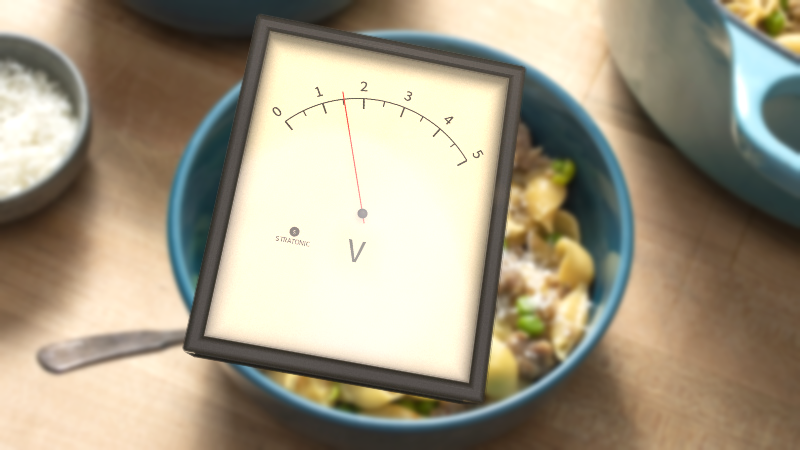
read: **1.5** V
